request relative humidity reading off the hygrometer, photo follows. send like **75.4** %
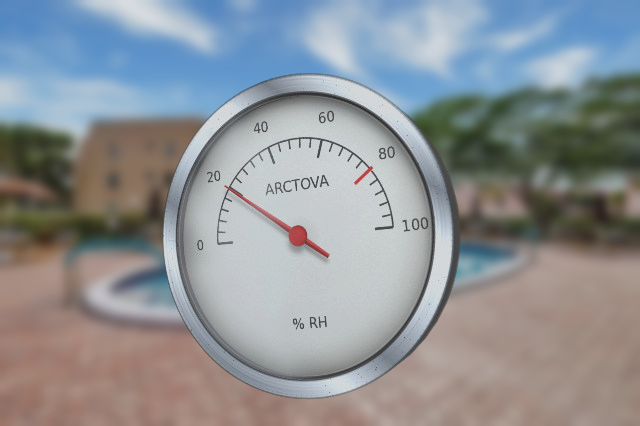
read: **20** %
